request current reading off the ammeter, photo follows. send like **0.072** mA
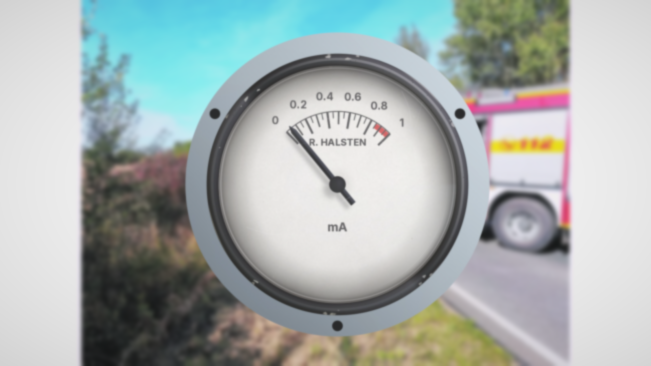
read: **0.05** mA
